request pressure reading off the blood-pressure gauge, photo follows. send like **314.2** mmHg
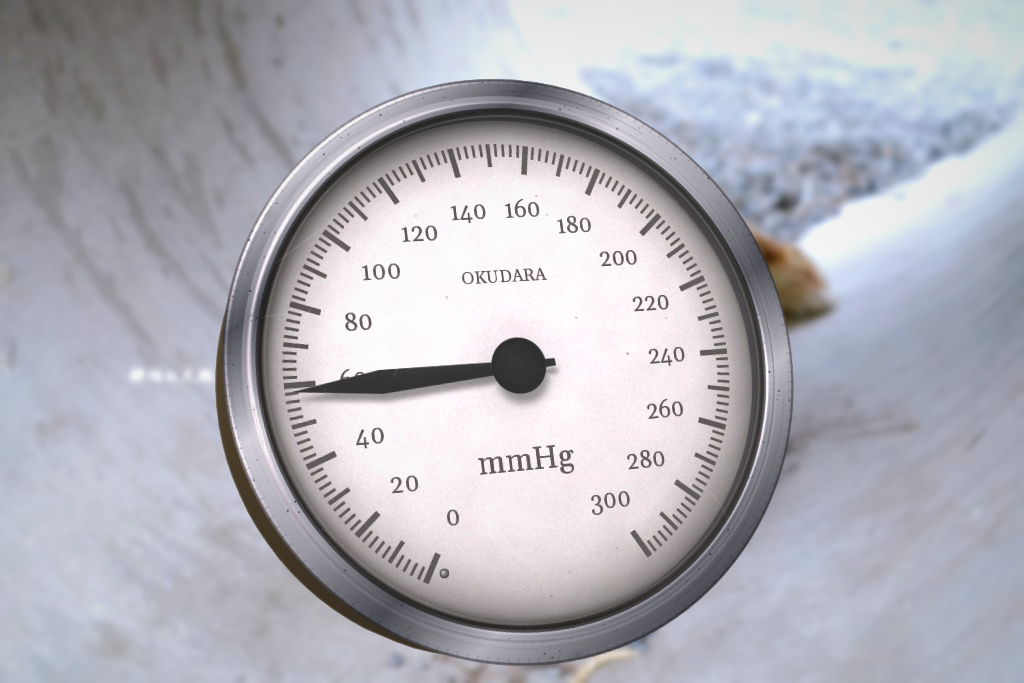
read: **58** mmHg
